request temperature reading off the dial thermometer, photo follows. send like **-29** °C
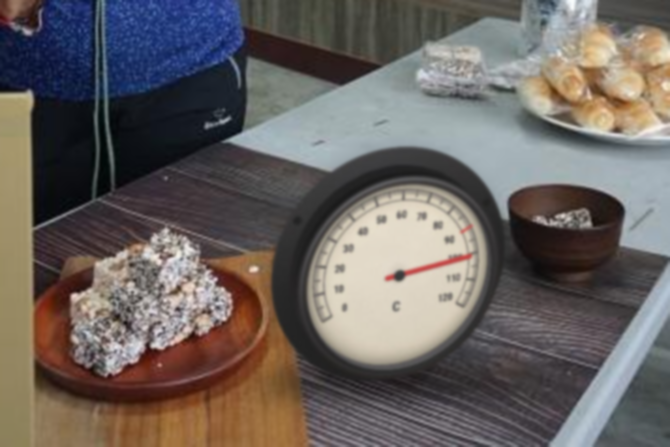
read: **100** °C
